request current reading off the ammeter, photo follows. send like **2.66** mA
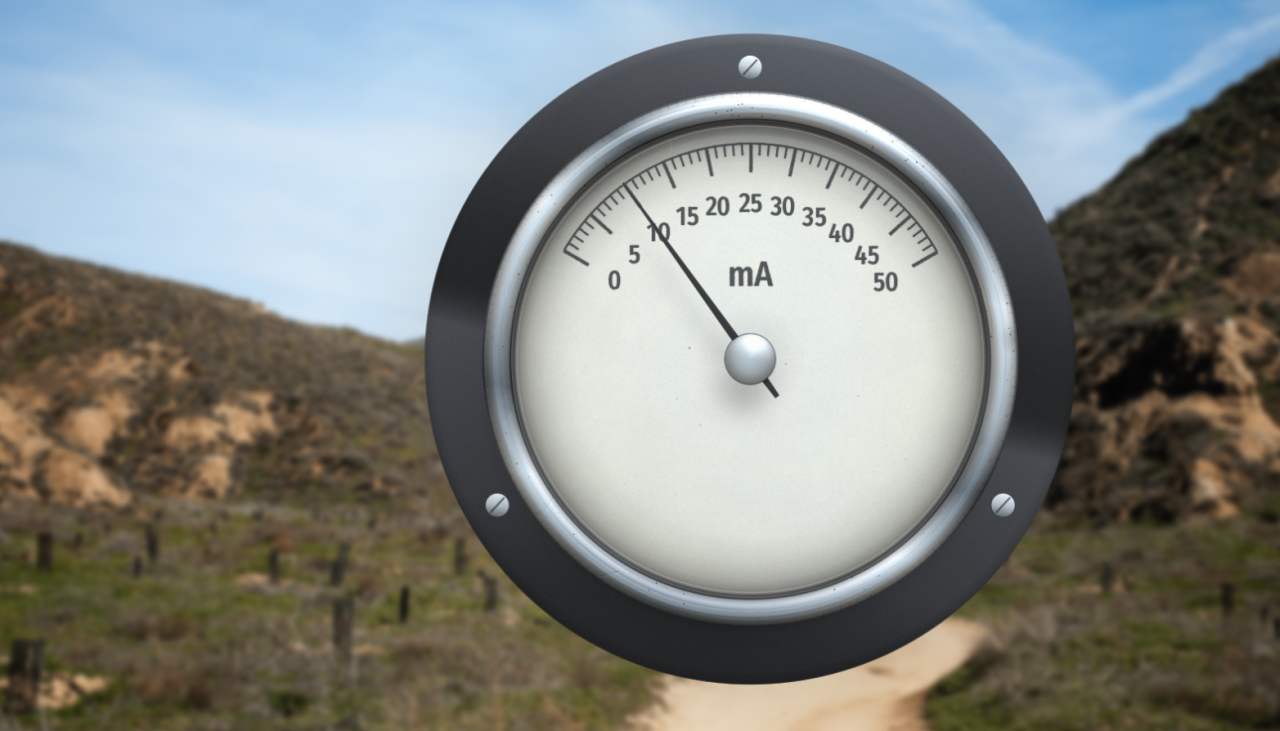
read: **10** mA
